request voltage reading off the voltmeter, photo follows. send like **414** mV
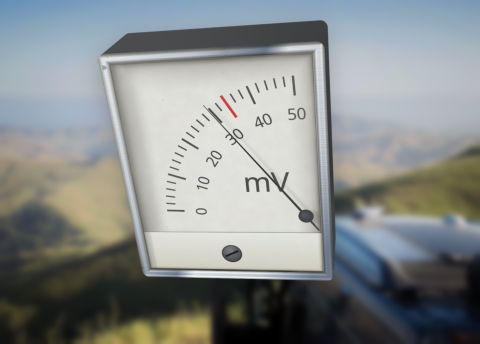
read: **30** mV
